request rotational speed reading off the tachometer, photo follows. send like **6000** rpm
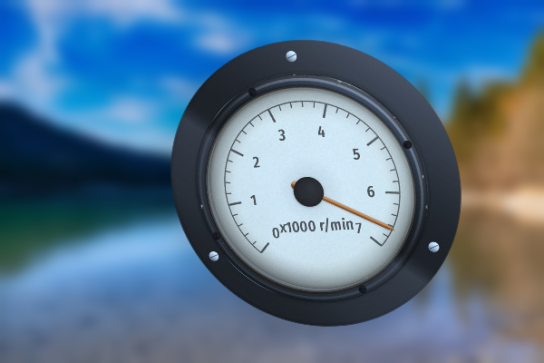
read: **6600** rpm
